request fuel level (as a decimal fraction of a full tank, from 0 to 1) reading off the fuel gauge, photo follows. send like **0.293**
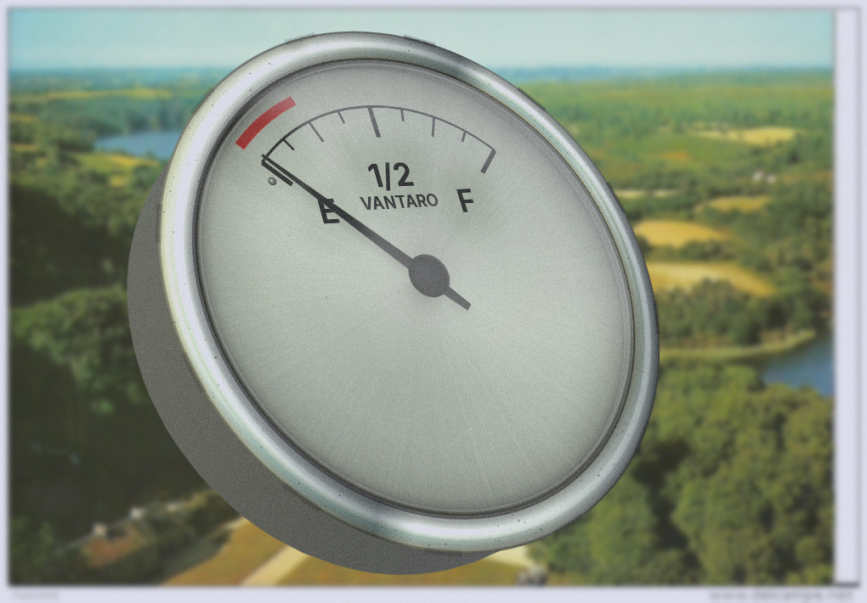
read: **0**
